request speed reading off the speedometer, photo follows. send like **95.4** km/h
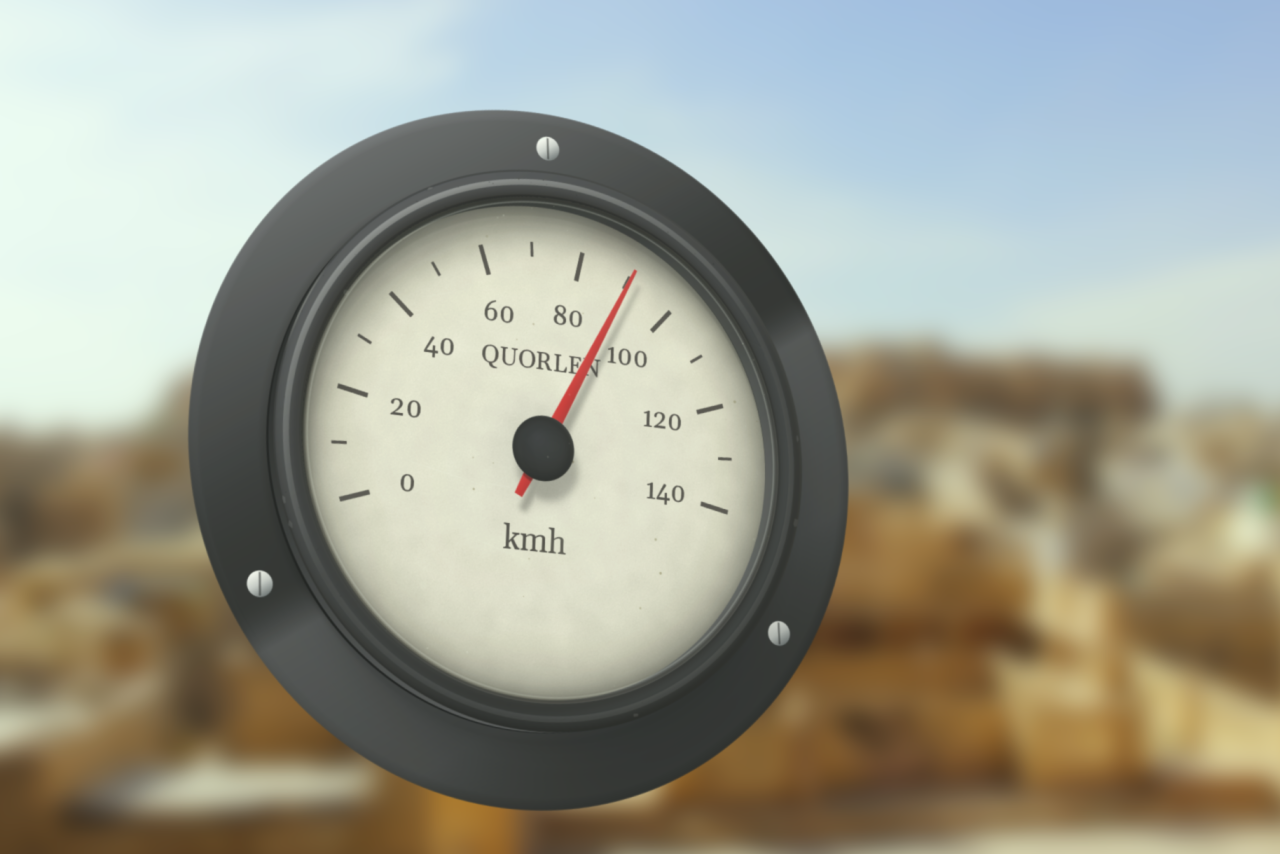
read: **90** km/h
